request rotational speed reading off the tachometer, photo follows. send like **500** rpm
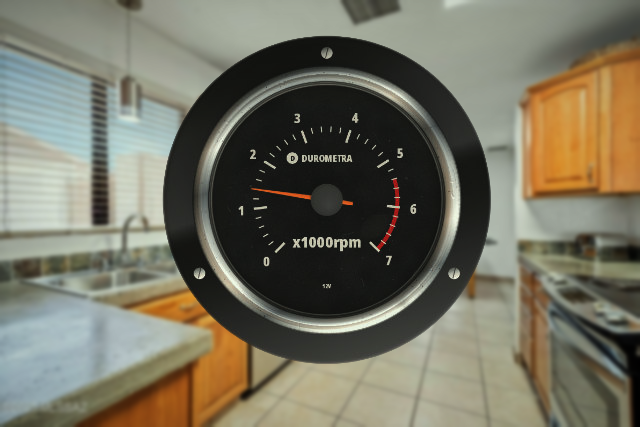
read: **1400** rpm
